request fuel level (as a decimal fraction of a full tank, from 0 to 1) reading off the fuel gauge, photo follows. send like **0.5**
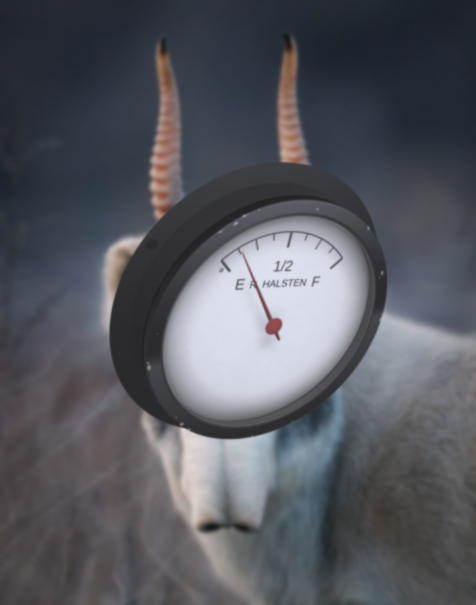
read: **0.125**
